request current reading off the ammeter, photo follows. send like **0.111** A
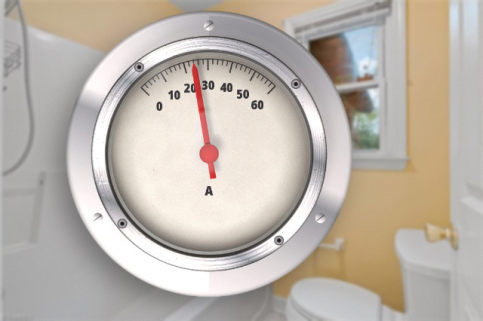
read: **24** A
